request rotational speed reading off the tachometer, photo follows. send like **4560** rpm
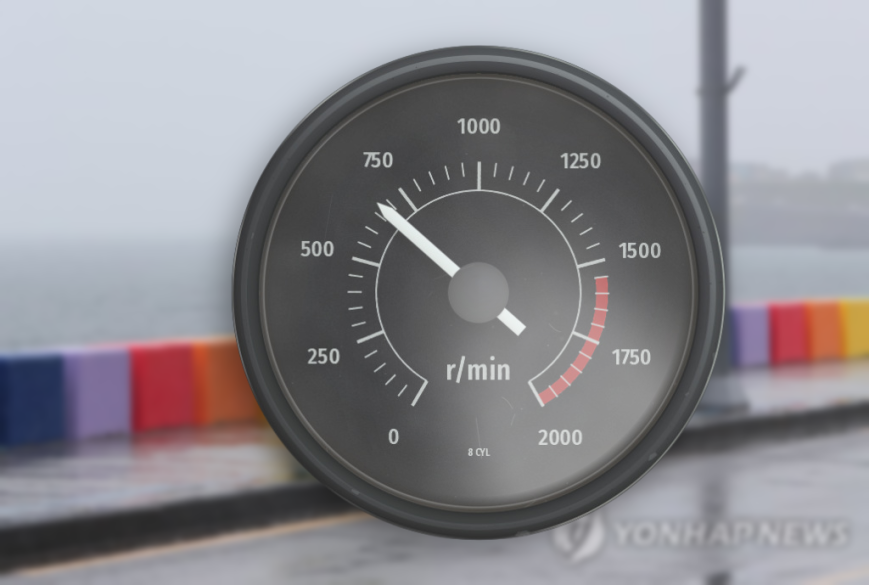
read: **675** rpm
